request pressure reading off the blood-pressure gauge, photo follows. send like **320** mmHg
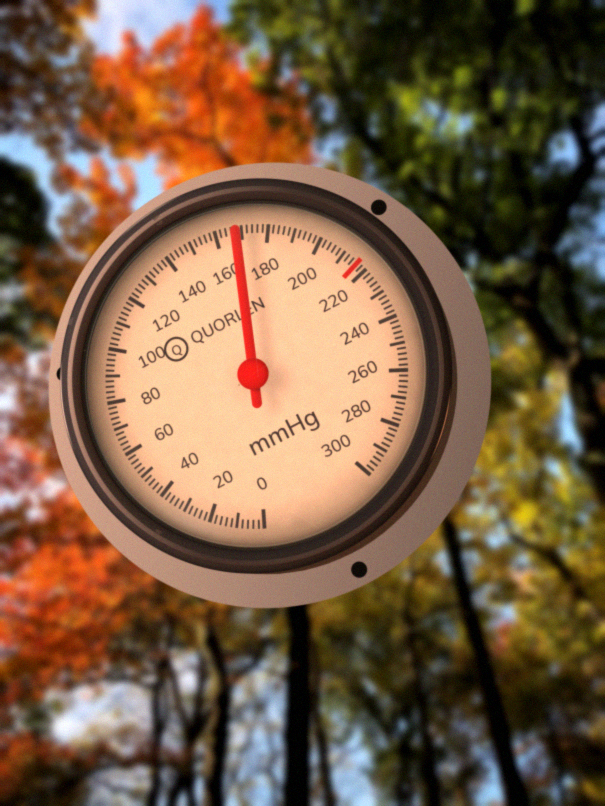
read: **168** mmHg
